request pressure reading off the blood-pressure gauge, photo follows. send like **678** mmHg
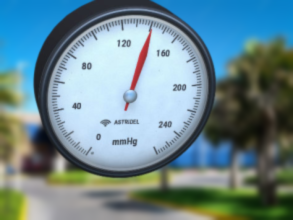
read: **140** mmHg
